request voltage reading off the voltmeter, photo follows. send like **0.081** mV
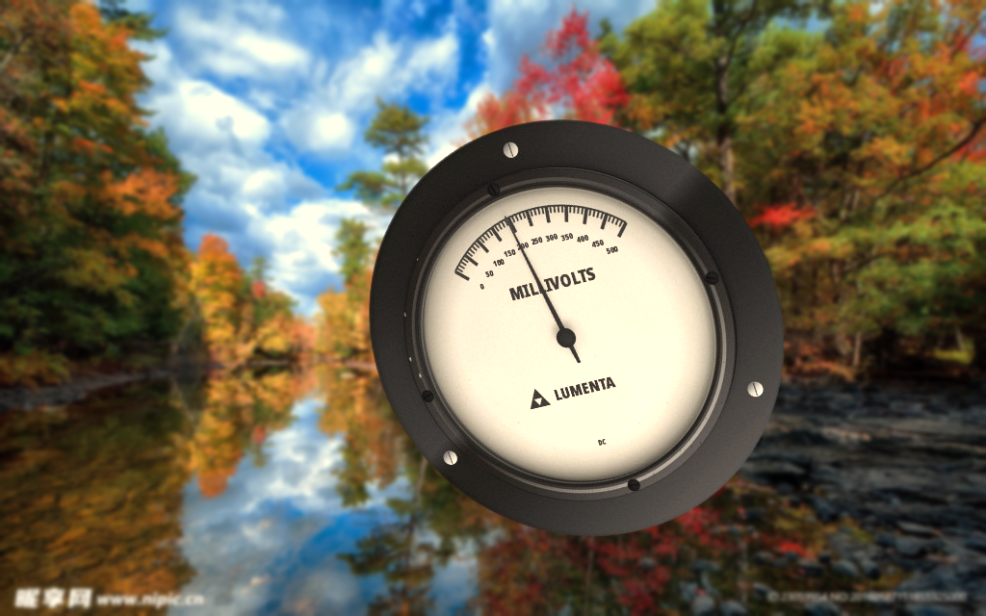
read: **200** mV
